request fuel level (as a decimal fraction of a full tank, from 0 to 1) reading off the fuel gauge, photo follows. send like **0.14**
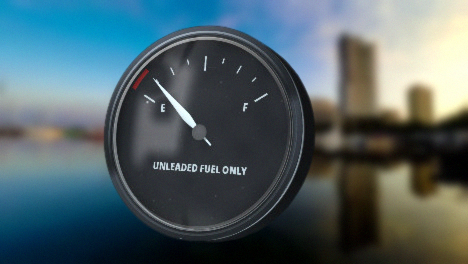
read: **0.125**
